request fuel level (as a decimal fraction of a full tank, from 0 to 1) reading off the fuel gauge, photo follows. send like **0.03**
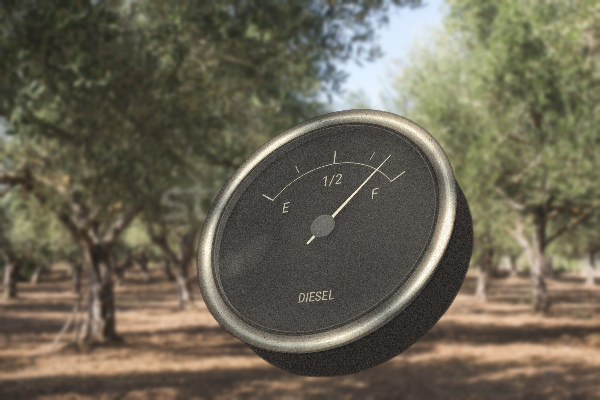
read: **0.875**
